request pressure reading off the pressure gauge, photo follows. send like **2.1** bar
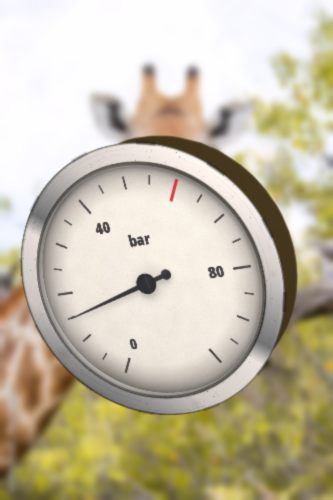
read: **15** bar
